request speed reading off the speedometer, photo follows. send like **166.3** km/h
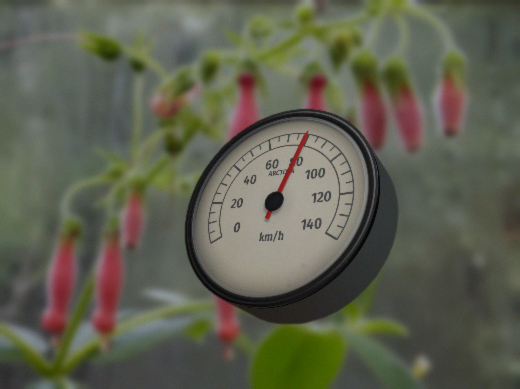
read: **80** km/h
